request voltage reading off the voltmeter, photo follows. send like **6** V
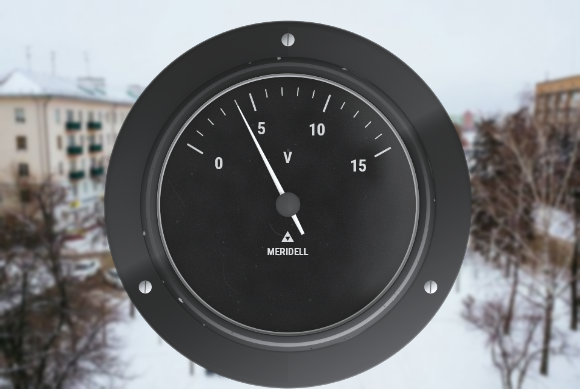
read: **4** V
